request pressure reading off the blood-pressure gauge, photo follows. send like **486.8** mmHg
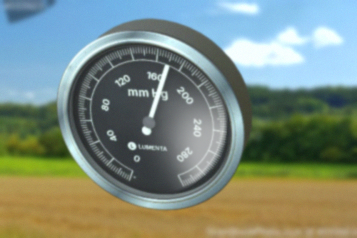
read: **170** mmHg
